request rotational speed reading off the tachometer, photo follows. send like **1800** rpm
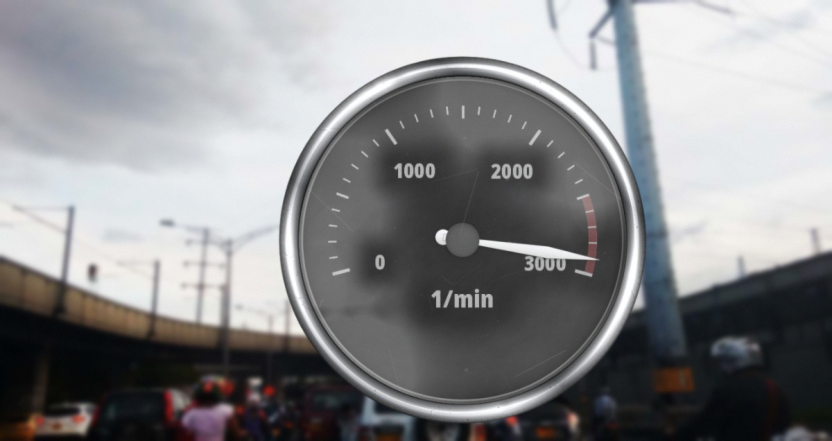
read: **2900** rpm
